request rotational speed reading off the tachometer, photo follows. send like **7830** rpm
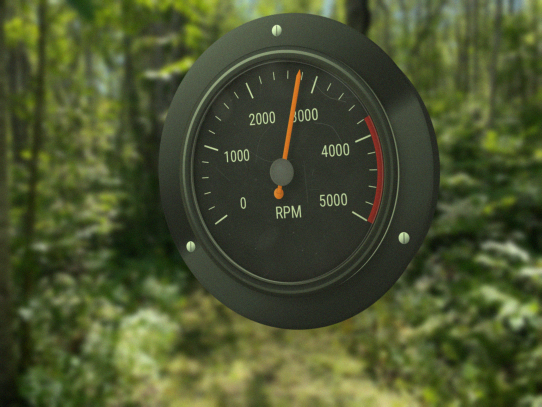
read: **2800** rpm
